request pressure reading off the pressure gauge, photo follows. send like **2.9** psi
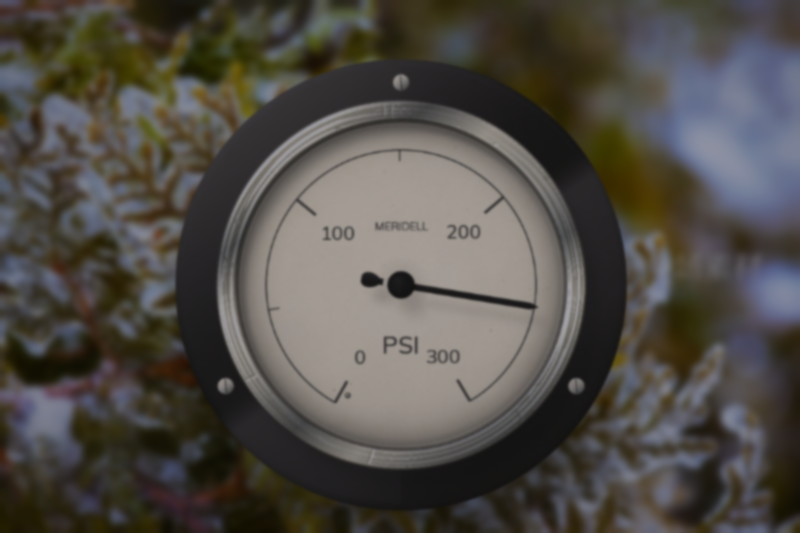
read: **250** psi
